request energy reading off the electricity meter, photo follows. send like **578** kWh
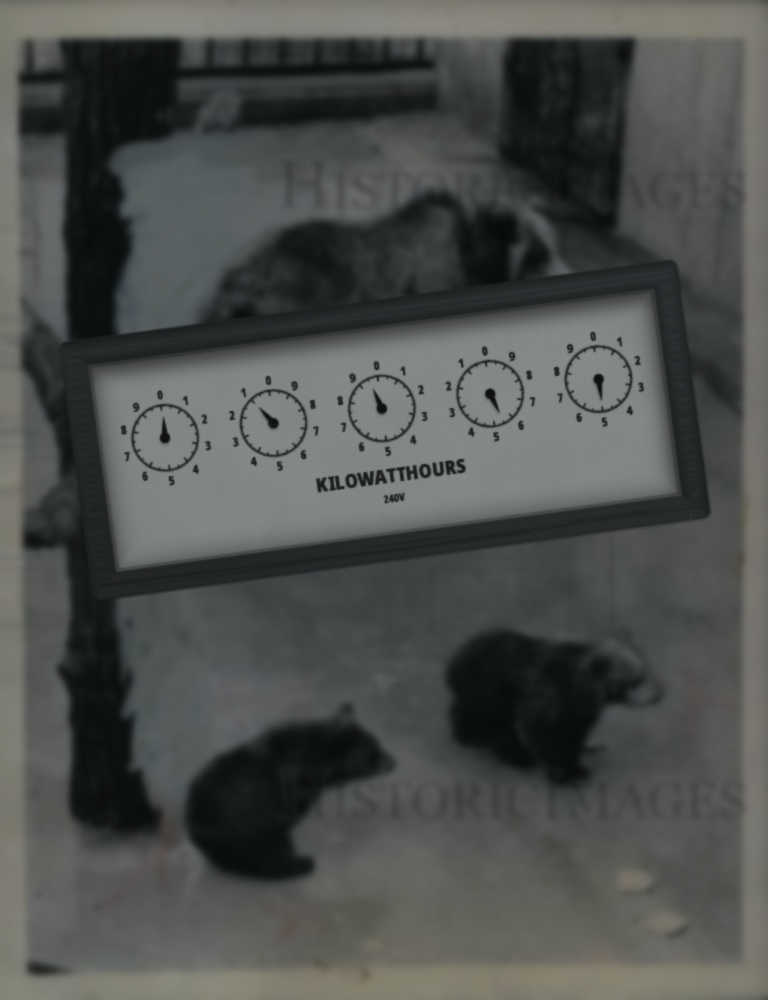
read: **955** kWh
